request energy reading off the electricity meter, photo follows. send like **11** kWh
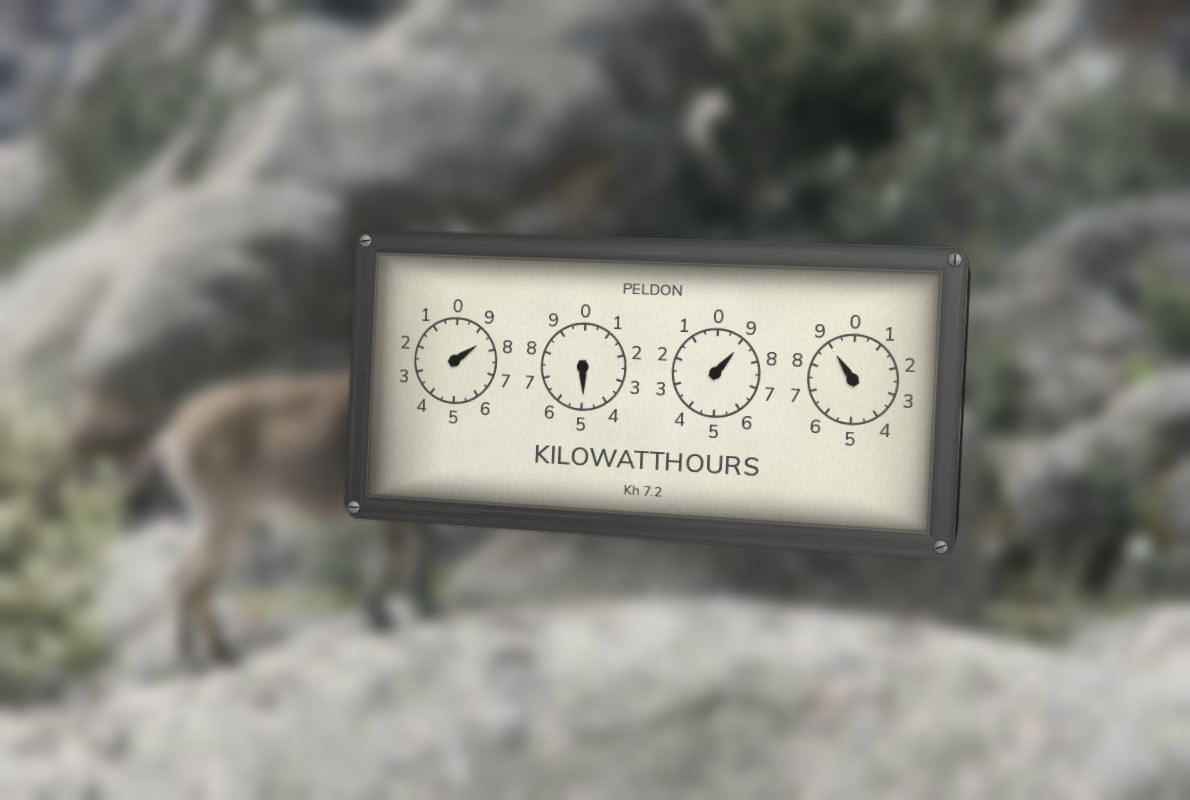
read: **8489** kWh
